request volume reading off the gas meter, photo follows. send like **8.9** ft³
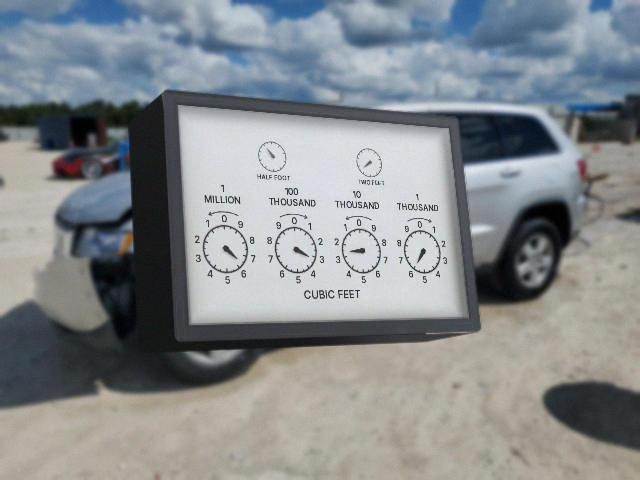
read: **632600** ft³
